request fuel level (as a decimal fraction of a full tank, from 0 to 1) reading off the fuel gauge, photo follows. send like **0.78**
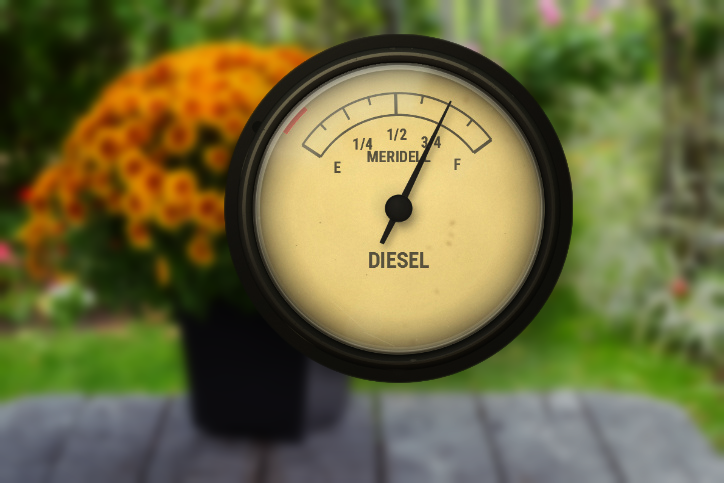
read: **0.75**
